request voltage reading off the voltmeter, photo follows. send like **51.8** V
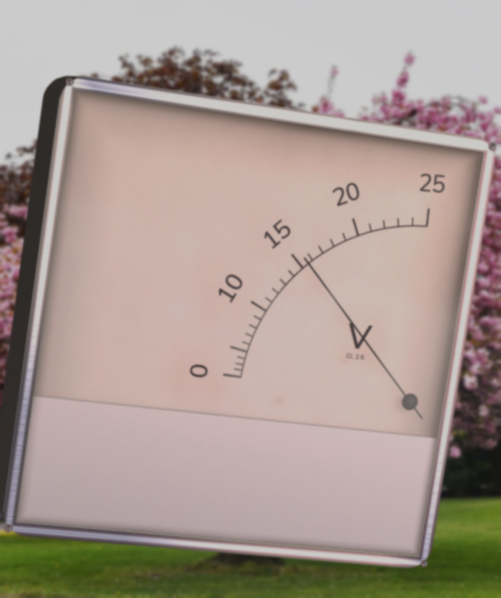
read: **15.5** V
